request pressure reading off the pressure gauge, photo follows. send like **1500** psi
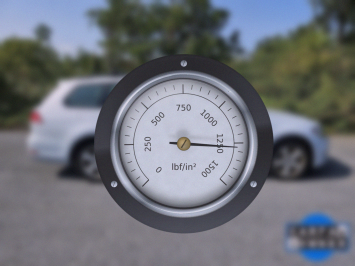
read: **1275** psi
